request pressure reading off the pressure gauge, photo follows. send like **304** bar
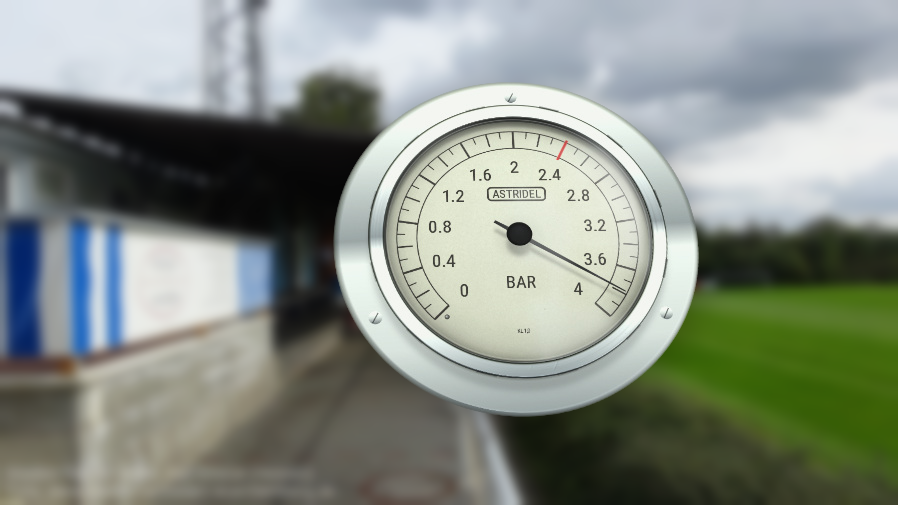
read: **3.8** bar
